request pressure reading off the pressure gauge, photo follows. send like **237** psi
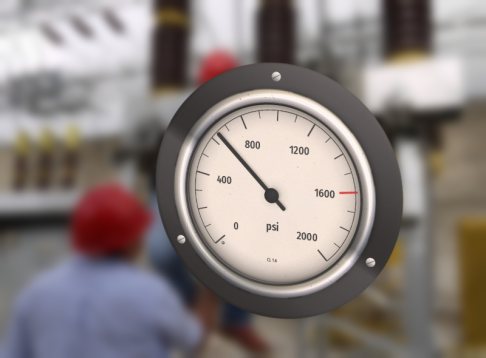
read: **650** psi
